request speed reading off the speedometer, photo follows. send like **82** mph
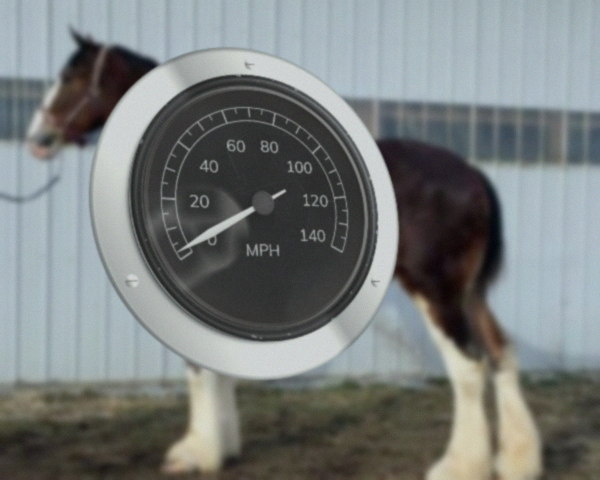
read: **2.5** mph
